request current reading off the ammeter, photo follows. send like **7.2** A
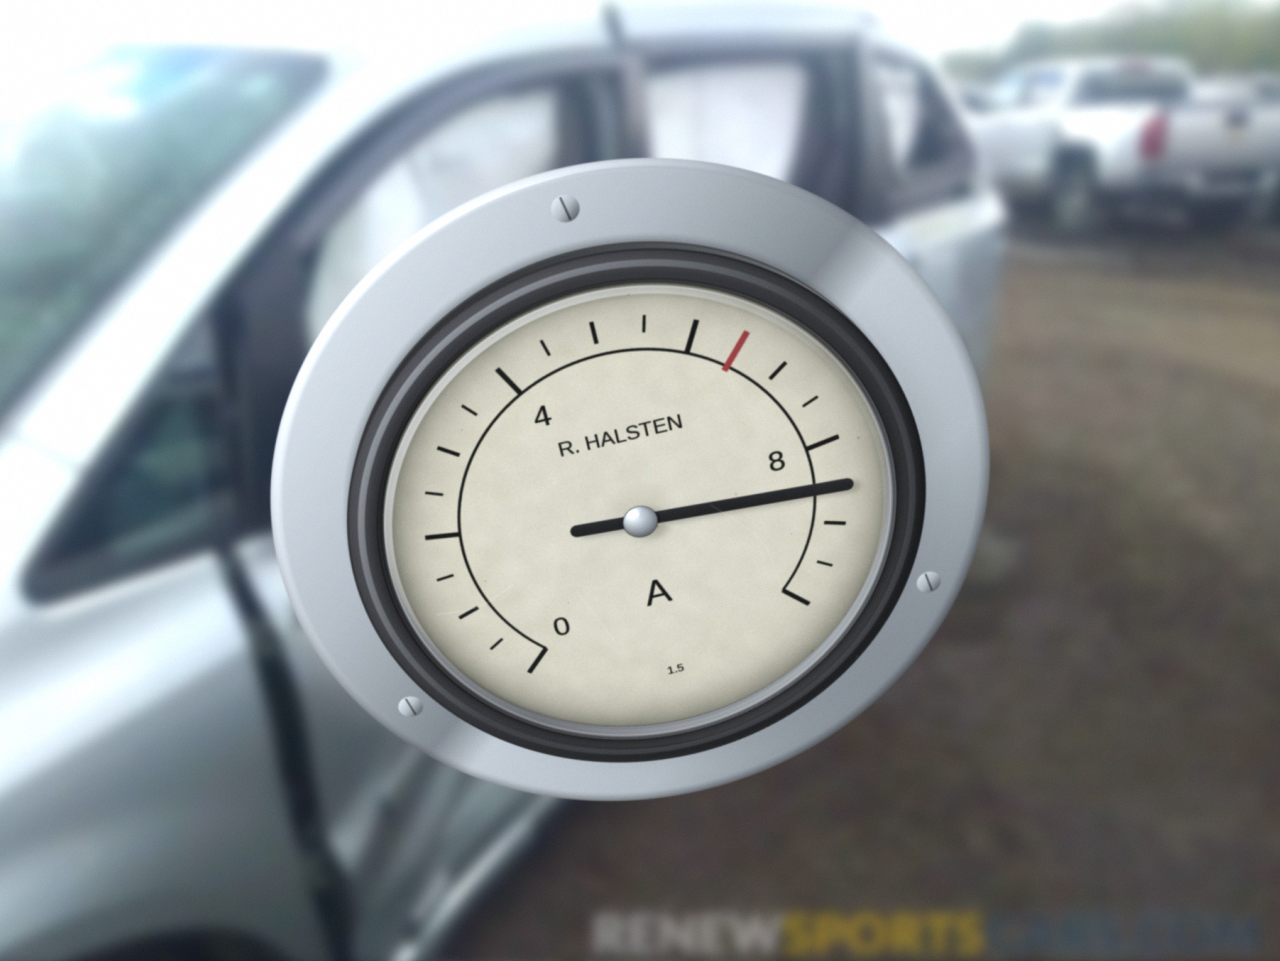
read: **8.5** A
